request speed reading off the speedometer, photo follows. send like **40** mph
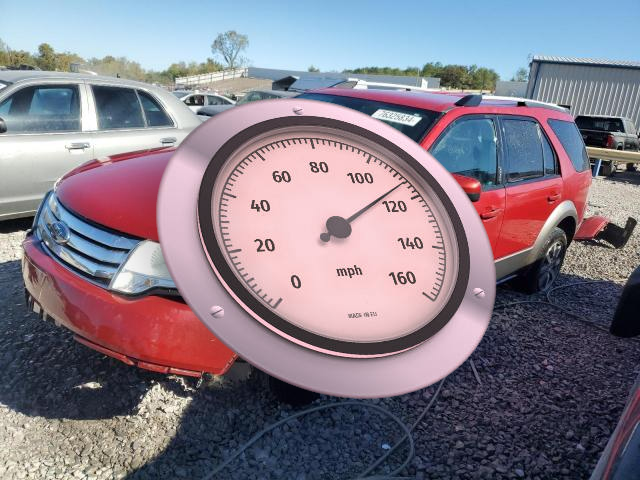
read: **114** mph
